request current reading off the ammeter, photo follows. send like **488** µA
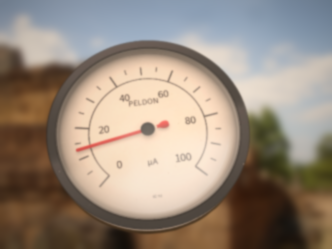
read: **12.5** µA
